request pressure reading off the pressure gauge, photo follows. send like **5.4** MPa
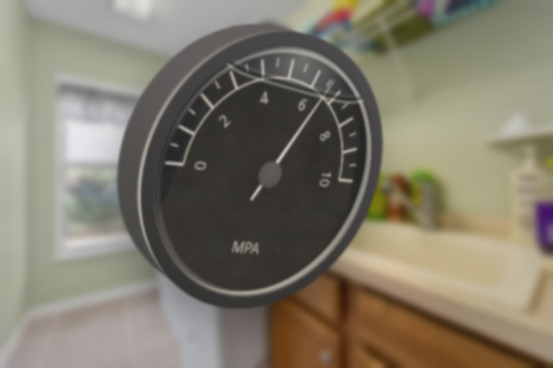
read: **6.5** MPa
